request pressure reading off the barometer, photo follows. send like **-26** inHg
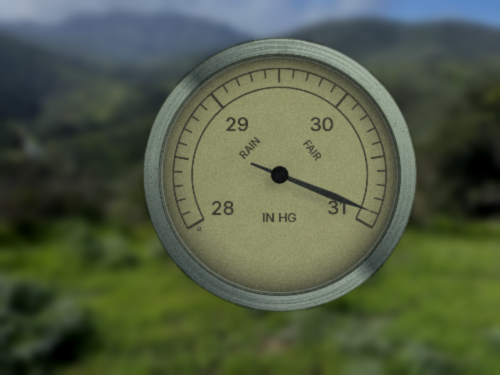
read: **30.9** inHg
